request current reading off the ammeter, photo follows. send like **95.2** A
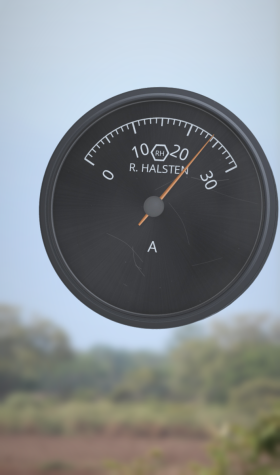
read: **24** A
